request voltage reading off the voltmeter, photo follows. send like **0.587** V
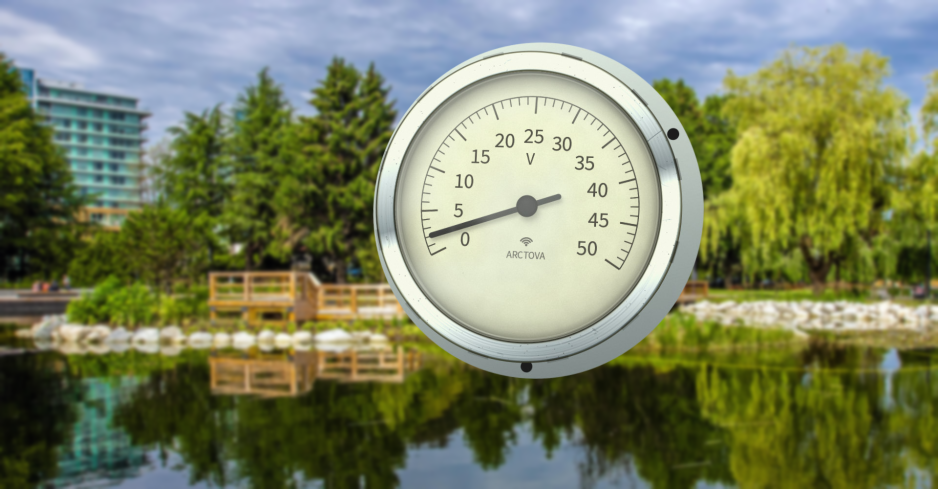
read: **2** V
